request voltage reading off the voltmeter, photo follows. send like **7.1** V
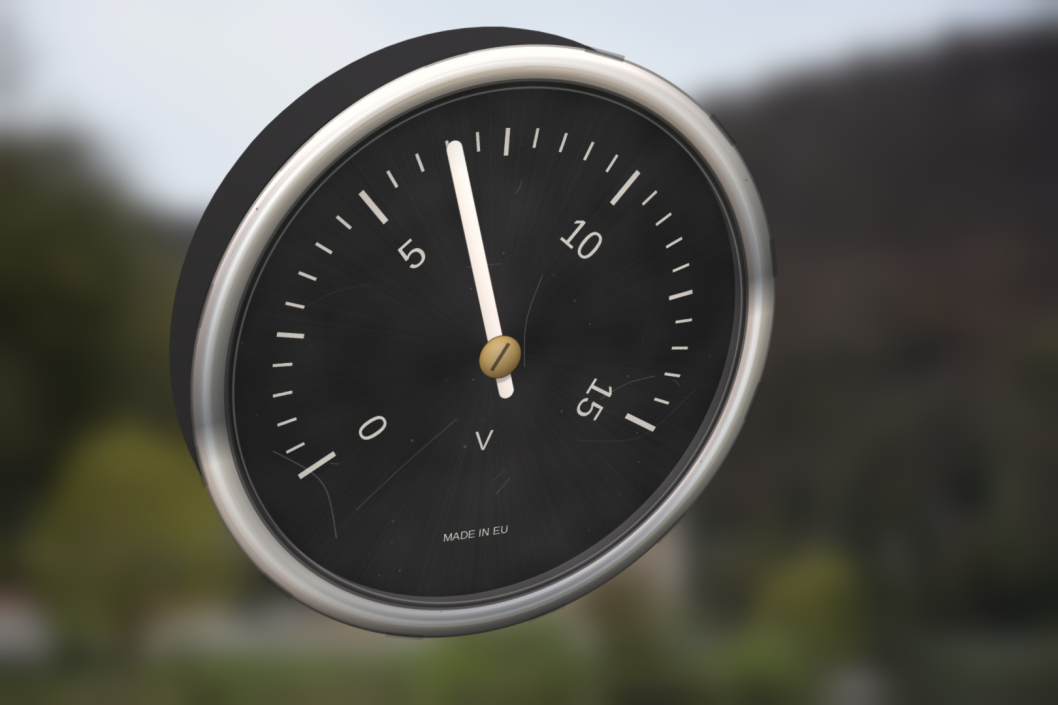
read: **6.5** V
